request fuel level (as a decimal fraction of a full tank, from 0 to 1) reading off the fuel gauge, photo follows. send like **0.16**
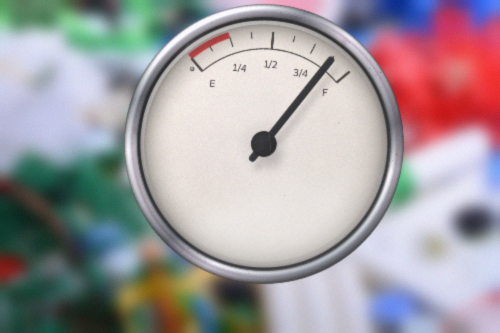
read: **0.875**
